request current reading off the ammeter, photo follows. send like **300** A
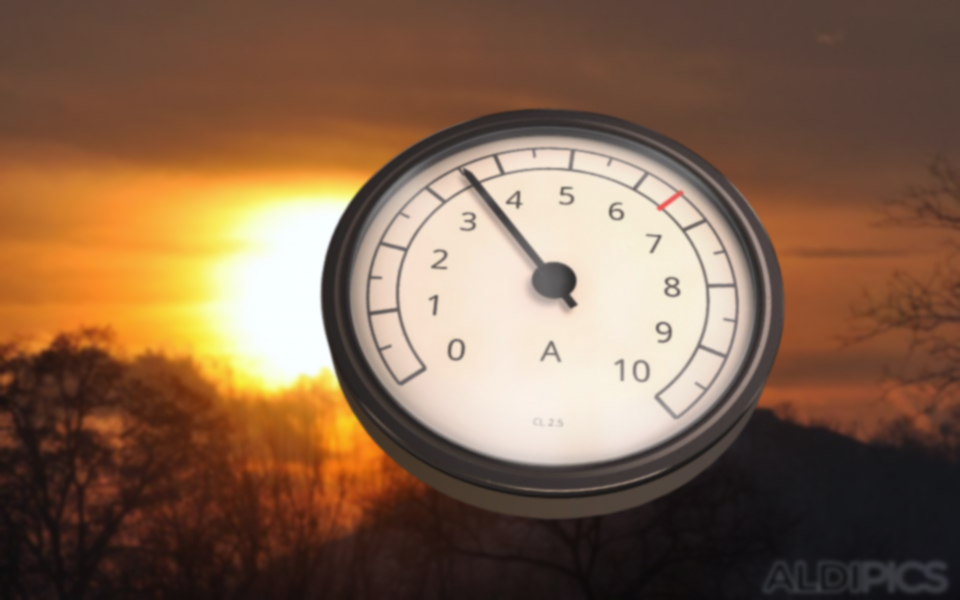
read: **3.5** A
